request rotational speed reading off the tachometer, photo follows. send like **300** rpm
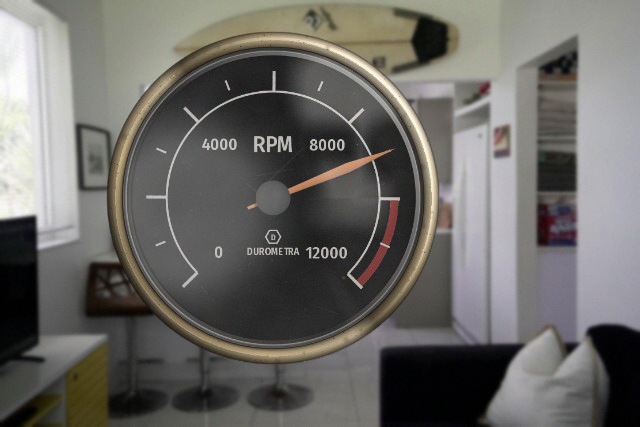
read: **9000** rpm
